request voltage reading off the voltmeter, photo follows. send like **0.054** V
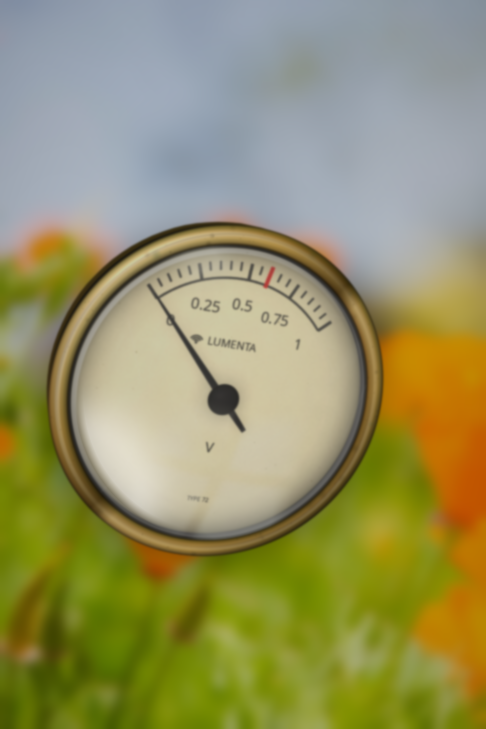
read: **0** V
